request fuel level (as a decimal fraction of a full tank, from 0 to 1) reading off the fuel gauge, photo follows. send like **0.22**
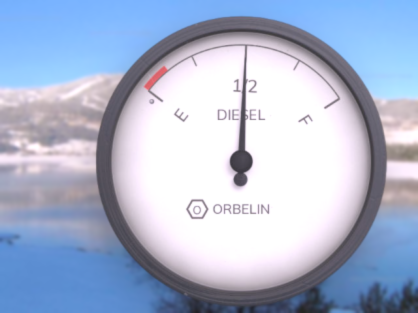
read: **0.5**
